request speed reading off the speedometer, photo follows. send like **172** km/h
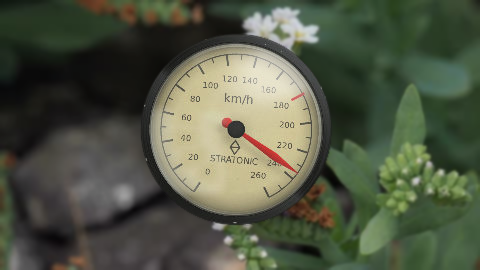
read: **235** km/h
